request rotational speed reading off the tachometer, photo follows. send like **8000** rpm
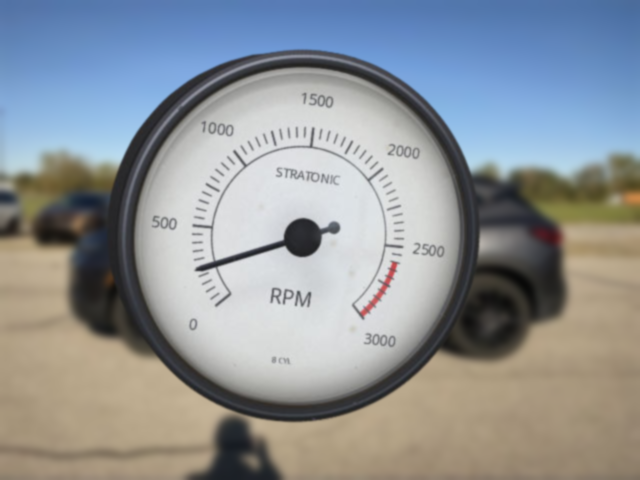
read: **250** rpm
